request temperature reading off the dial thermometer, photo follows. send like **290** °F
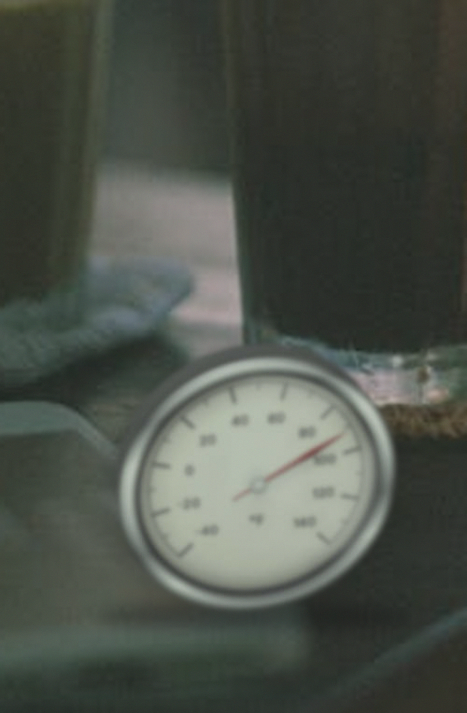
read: **90** °F
